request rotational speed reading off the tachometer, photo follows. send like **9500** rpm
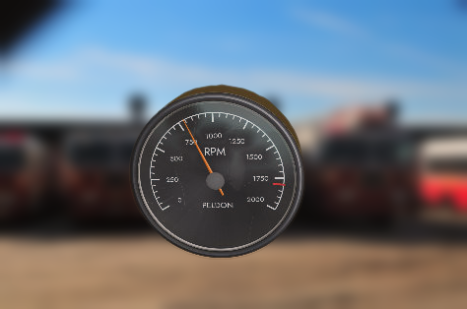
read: **800** rpm
